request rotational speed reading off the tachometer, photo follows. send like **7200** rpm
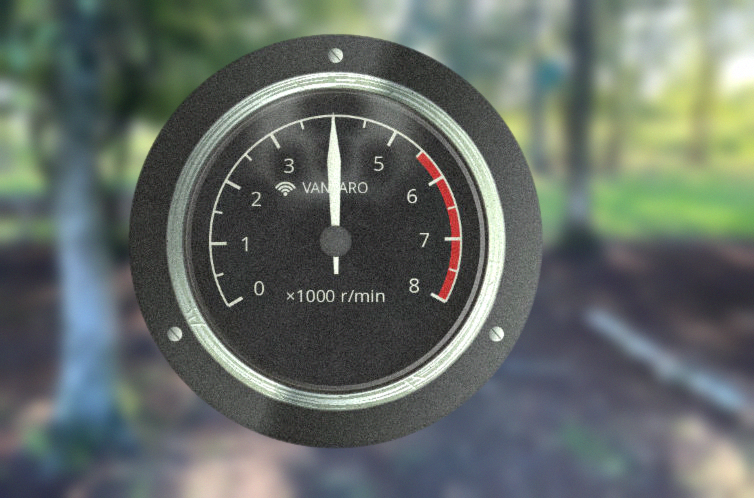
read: **4000** rpm
